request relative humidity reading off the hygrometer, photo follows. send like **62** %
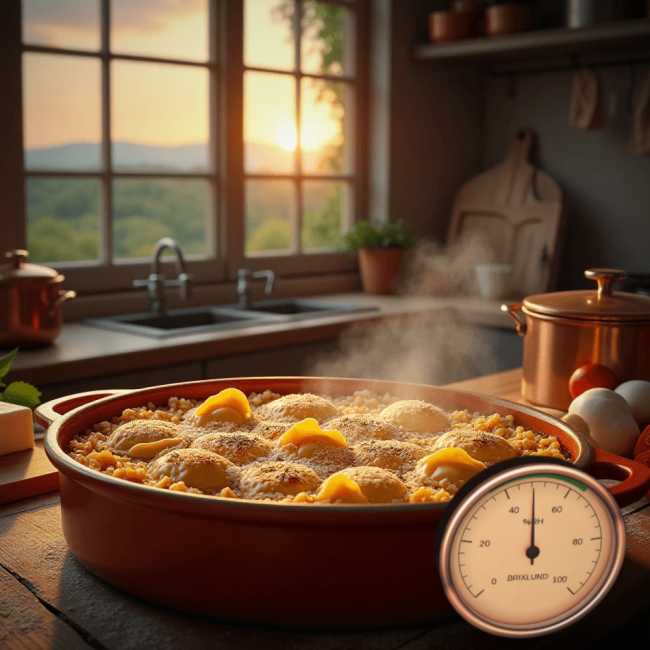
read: **48** %
